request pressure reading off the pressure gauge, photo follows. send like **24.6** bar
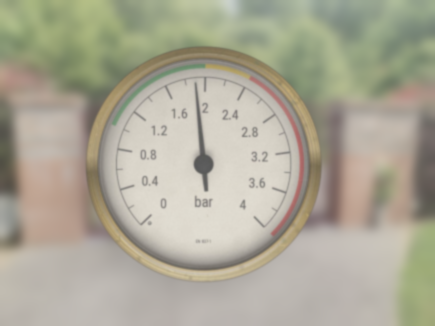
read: **1.9** bar
